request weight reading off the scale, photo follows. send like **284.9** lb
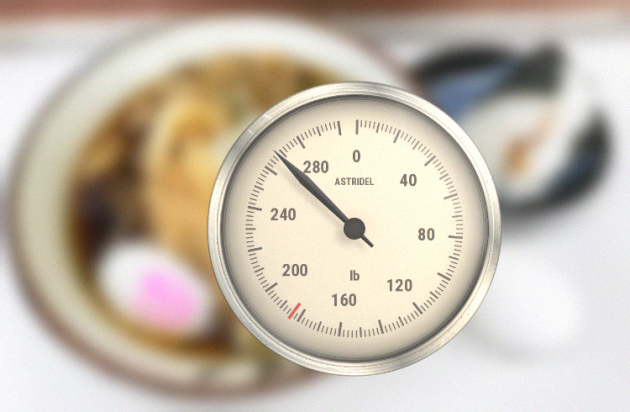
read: **268** lb
